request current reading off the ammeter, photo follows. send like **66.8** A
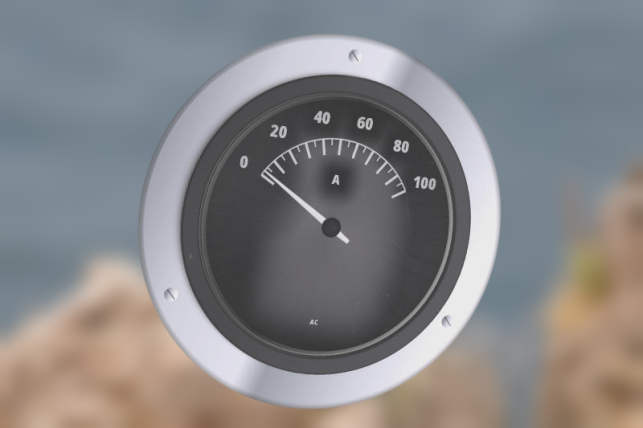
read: **2.5** A
